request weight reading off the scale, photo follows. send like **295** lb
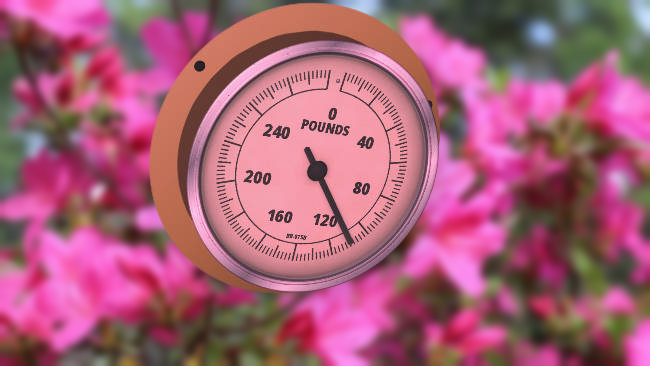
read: **110** lb
